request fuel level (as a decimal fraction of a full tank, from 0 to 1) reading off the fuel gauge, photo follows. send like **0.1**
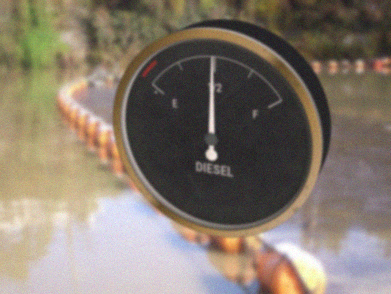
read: **0.5**
